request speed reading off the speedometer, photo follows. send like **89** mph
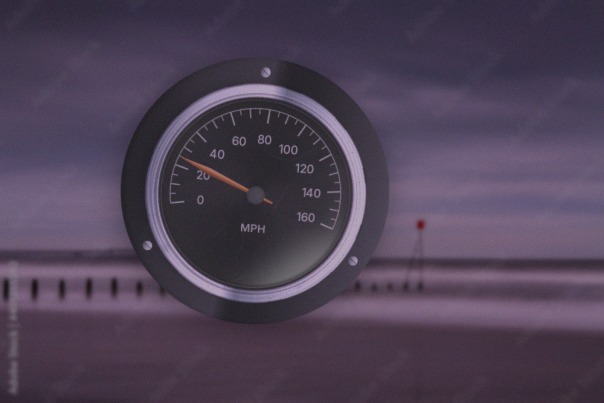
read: **25** mph
